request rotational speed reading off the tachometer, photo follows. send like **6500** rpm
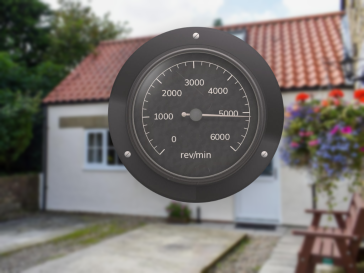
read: **5100** rpm
